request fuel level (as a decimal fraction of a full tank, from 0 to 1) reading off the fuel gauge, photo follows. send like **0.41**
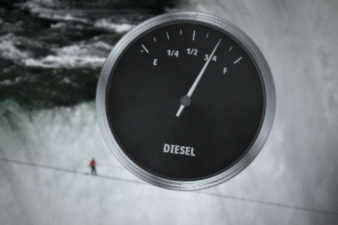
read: **0.75**
